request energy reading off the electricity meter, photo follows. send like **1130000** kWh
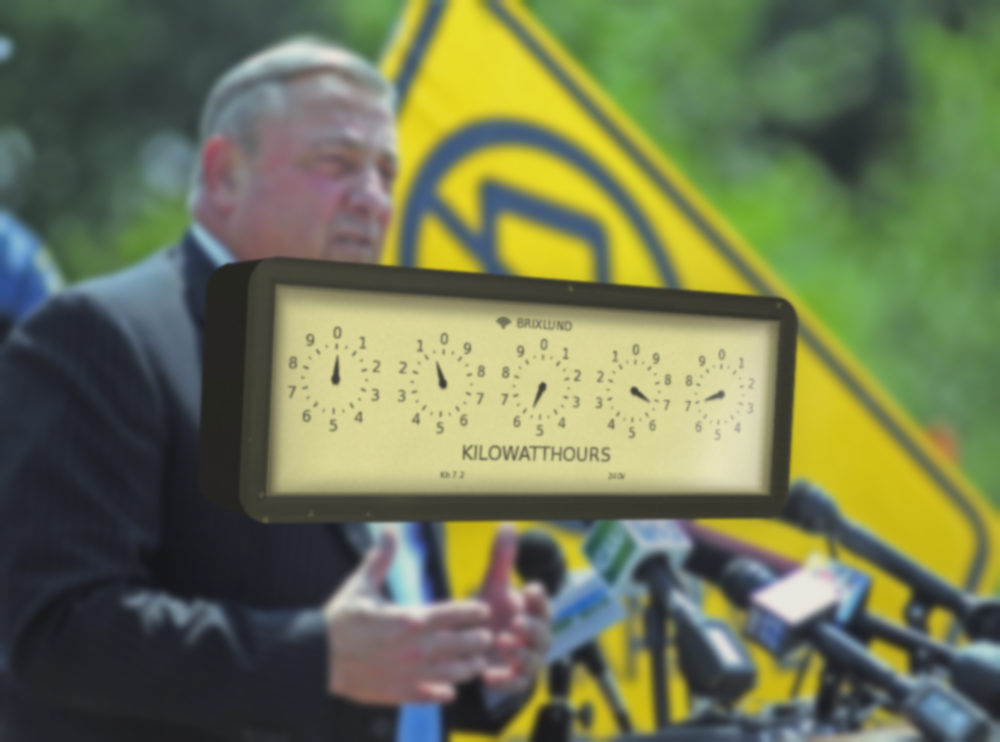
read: **567** kWh
